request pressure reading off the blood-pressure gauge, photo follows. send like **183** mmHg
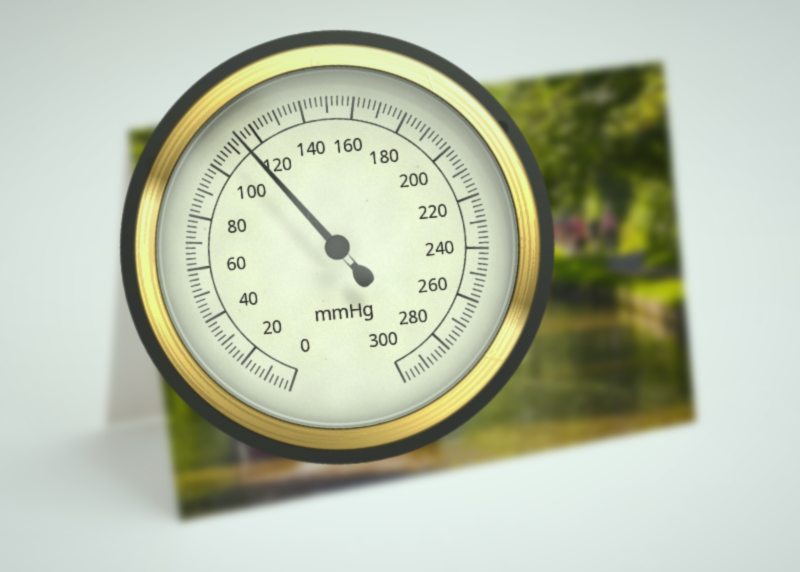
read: **114** mmHg
